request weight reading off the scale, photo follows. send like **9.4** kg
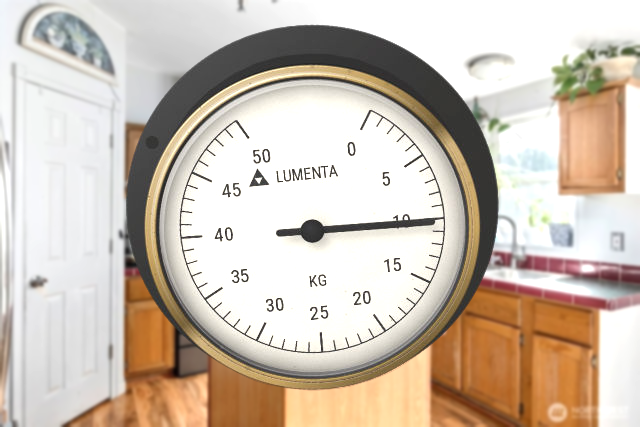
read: **10** kg
